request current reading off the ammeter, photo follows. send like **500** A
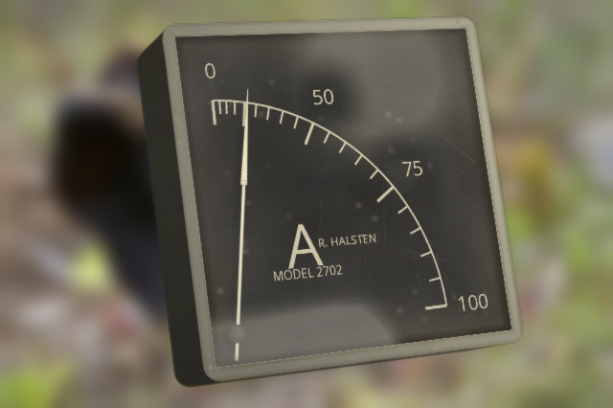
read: **25** A
